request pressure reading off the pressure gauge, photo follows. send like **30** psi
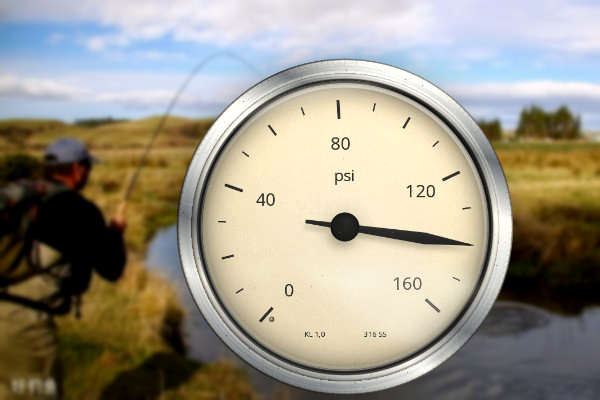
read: **140** psi
